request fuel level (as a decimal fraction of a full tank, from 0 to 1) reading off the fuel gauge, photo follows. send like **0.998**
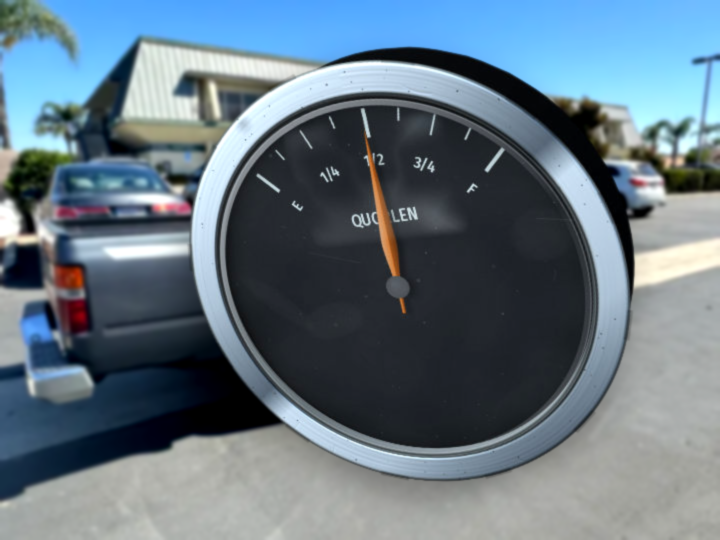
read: **0.5**
